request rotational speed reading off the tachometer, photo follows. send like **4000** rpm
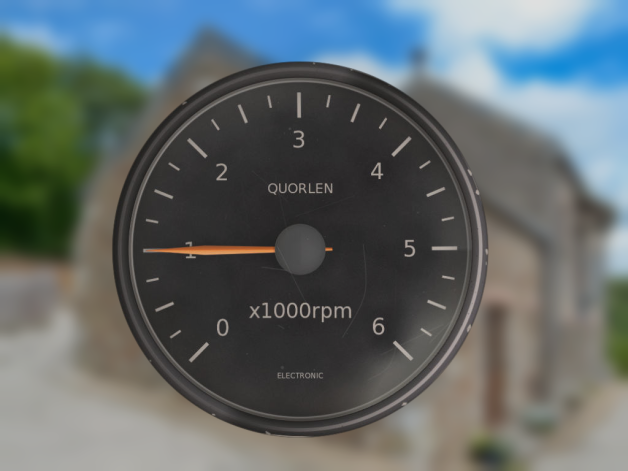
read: **1000** rpm
